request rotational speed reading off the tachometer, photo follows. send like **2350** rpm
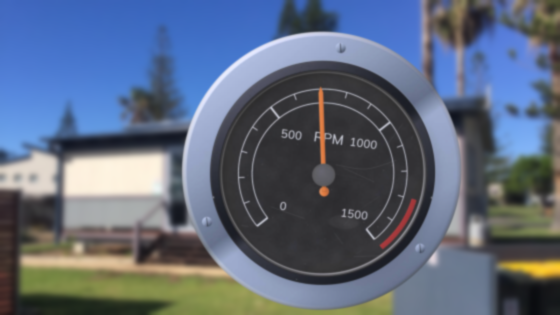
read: **700** rpm
